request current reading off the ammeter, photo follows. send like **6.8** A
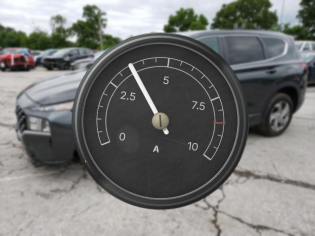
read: **3.5** A
